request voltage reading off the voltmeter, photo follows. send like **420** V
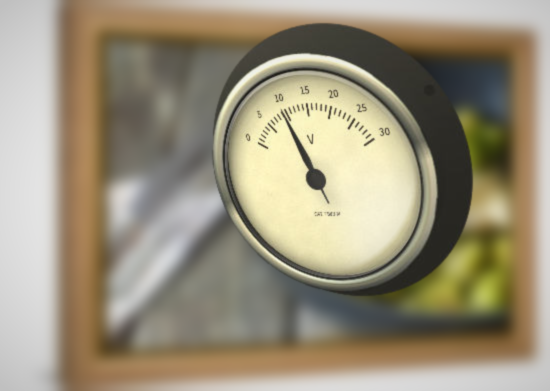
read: **10** V
